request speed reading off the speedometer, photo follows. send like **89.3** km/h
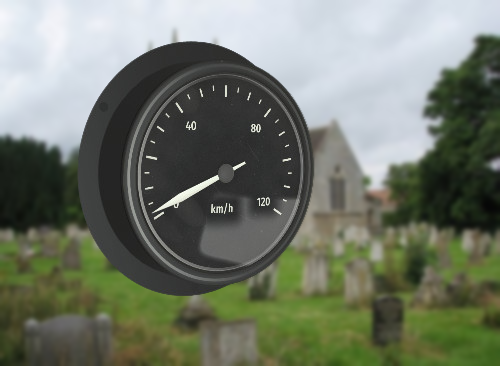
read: **2.5** km/h
